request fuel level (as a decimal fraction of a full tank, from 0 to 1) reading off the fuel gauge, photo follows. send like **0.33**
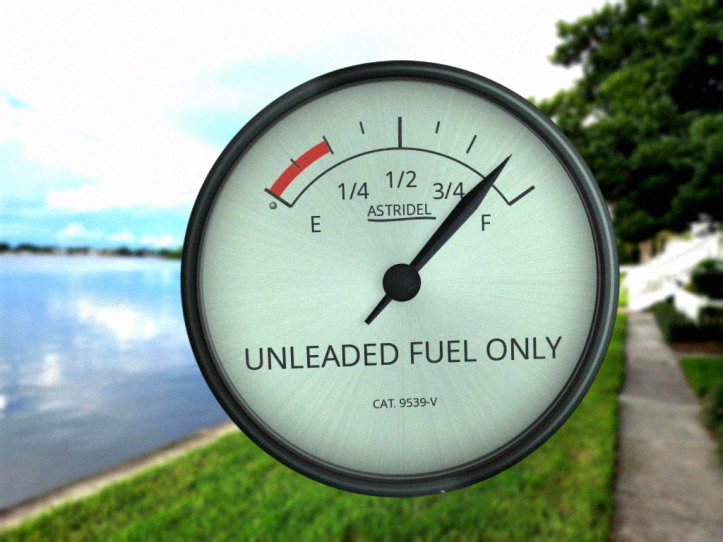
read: **0.875**
